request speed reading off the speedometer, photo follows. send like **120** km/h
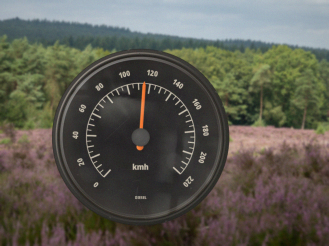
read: **115** km/h
